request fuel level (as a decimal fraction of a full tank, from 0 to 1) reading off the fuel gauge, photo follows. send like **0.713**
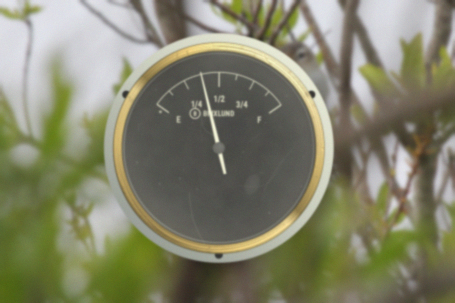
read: **0.375**
